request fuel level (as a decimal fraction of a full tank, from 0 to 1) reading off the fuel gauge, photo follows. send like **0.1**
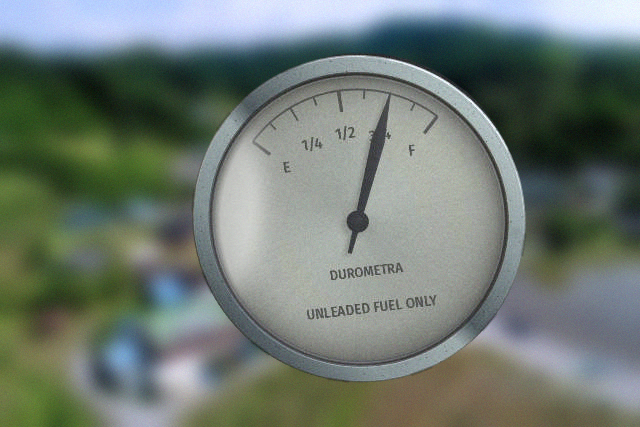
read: **0.75**
